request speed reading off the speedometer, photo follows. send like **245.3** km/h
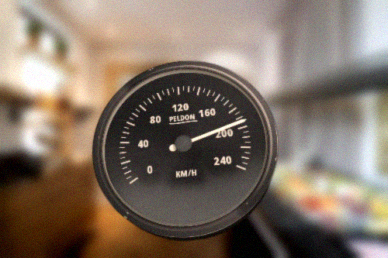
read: **195** km/h
